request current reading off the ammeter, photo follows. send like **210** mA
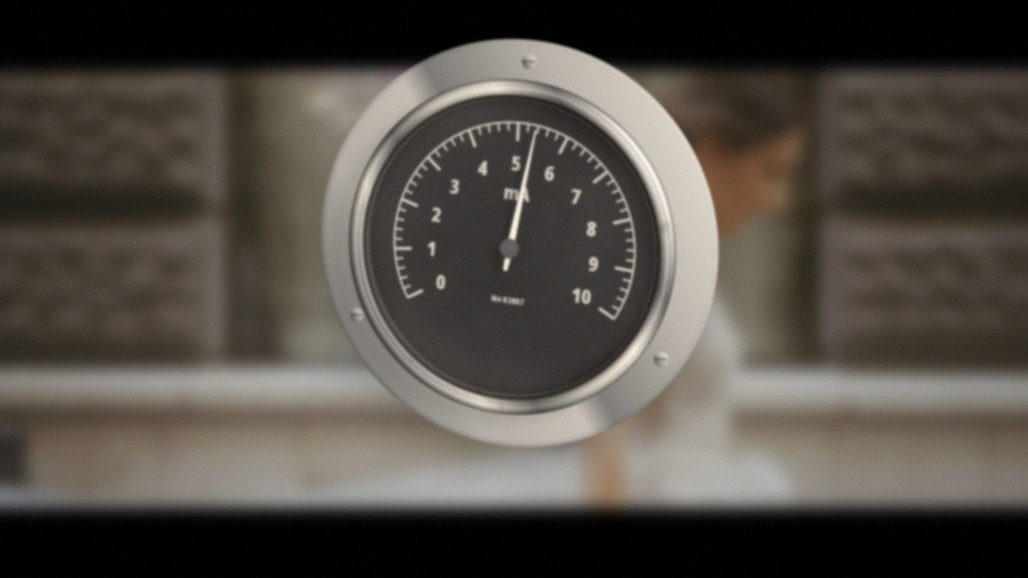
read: **5.4** mA
